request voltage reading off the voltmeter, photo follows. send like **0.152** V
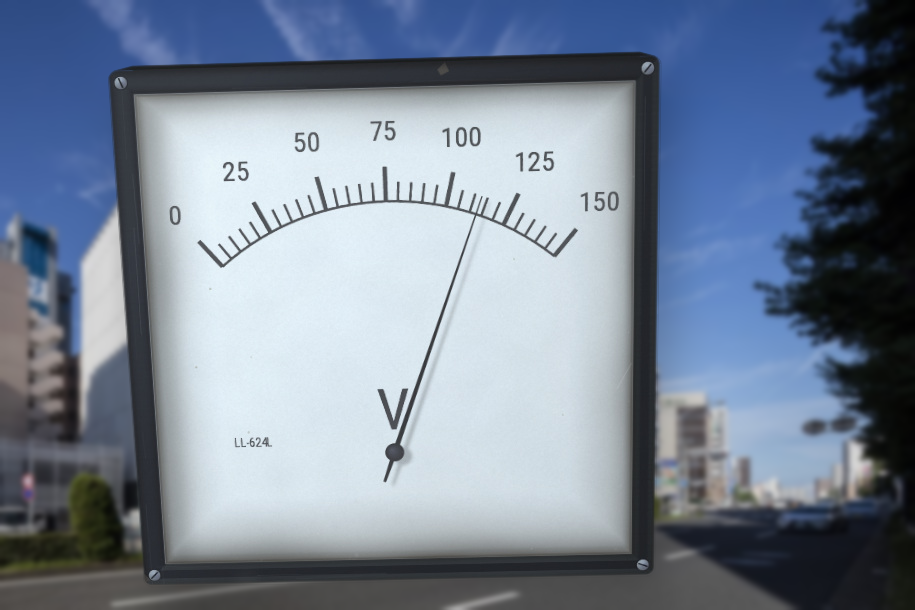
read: **112.5** V
